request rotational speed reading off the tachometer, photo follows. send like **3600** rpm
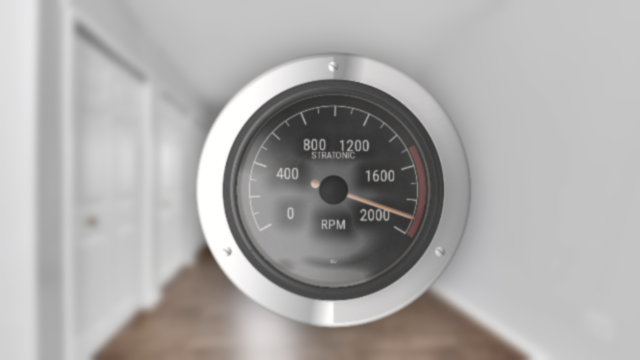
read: **1900** rpm
